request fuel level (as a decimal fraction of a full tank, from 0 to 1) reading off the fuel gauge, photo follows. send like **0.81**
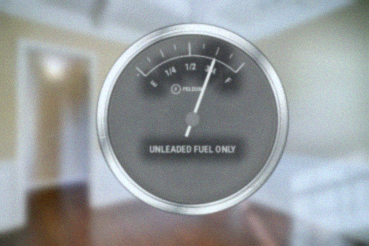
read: **0.75**
